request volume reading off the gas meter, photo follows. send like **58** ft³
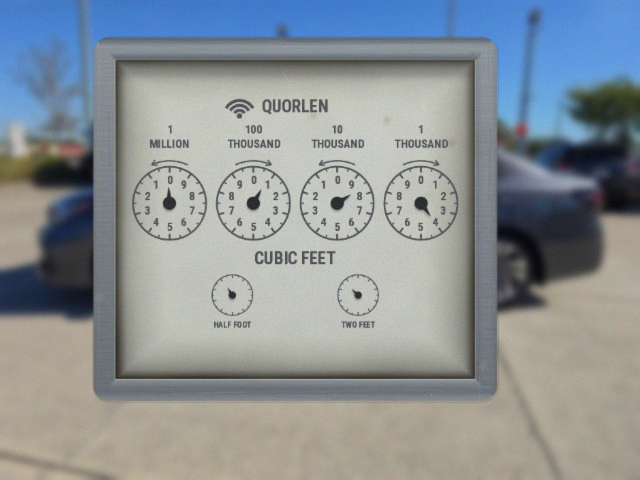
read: **8400** ft³
